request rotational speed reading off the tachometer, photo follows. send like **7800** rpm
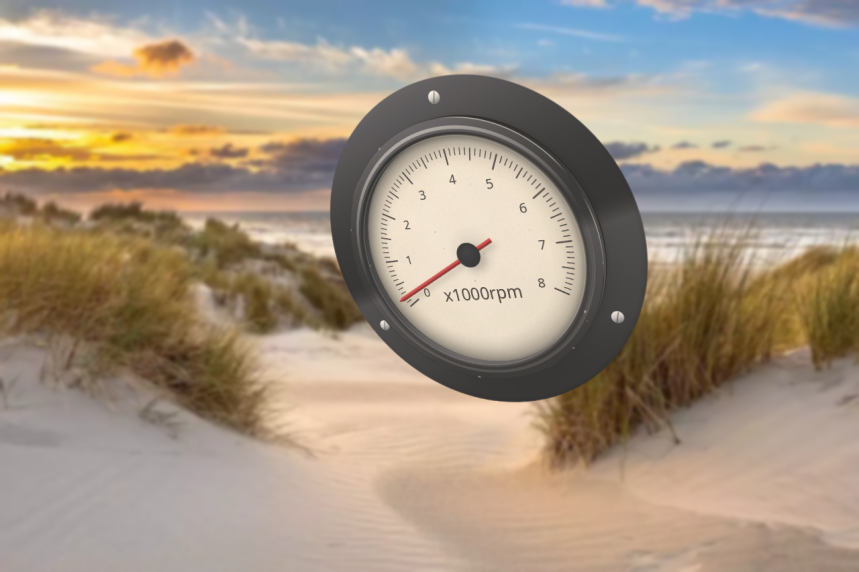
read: **200** rpm
